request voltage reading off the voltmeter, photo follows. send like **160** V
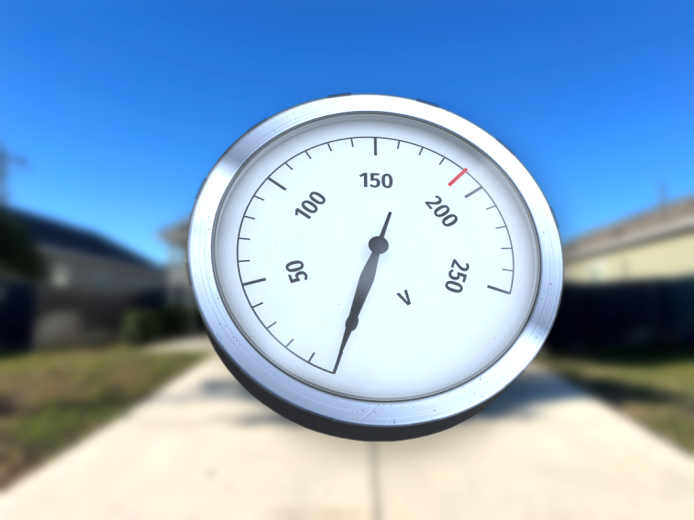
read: **0** V
